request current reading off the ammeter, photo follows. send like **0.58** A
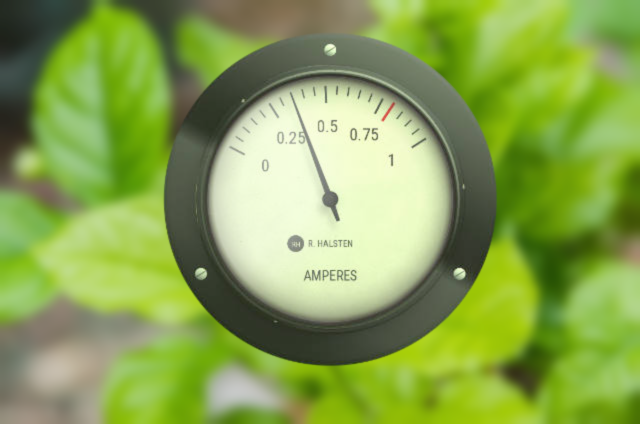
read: **0.35** A
